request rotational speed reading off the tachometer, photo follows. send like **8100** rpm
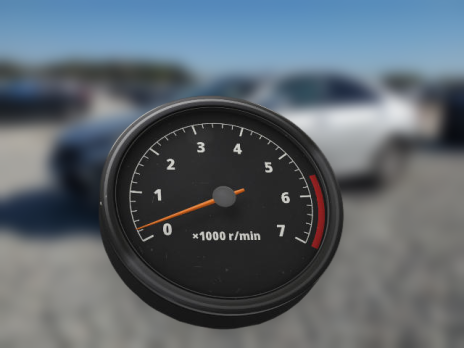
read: **200** rpm
